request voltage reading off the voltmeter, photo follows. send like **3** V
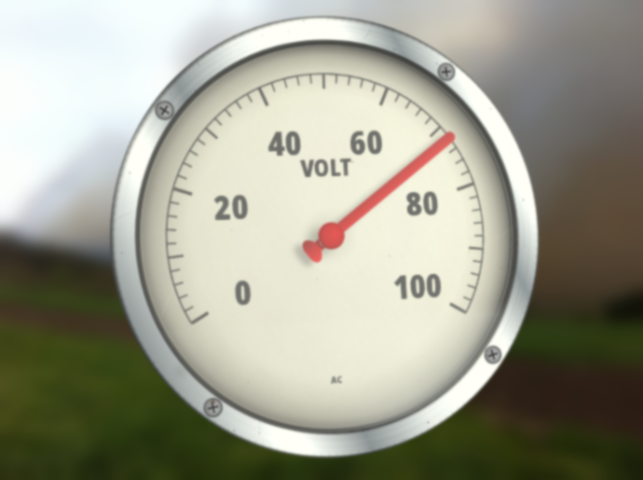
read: **72** V
